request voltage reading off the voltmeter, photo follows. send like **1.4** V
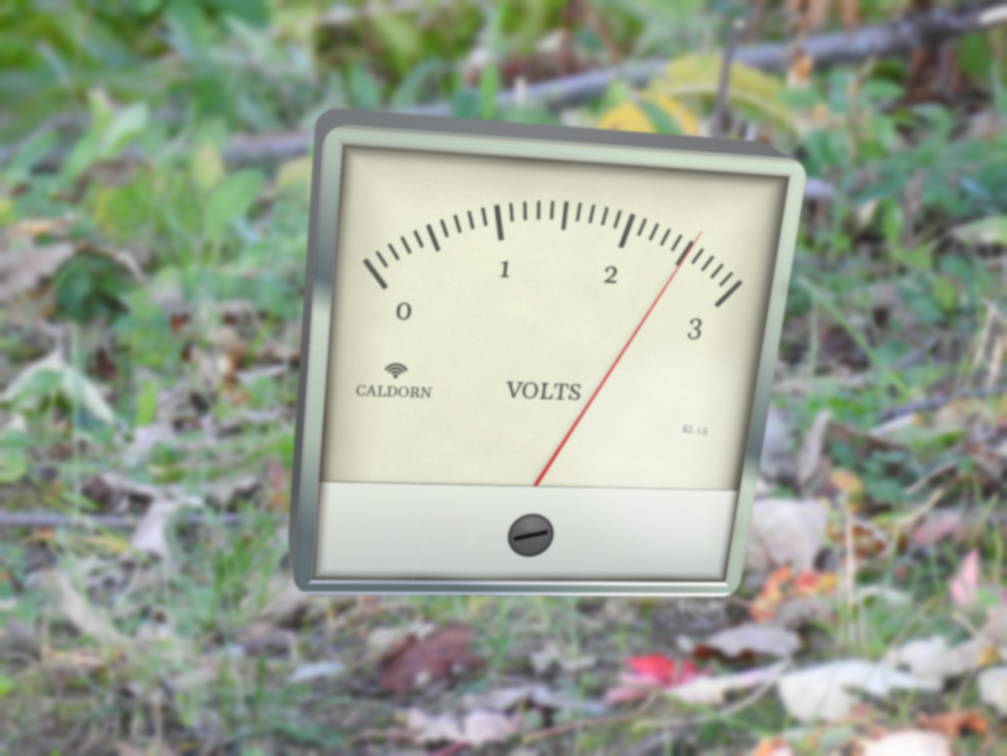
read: **2.5** V
